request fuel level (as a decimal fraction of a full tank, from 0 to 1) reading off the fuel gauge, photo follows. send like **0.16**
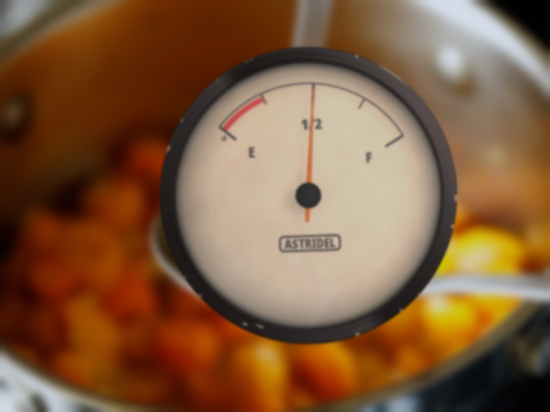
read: **0.5**
